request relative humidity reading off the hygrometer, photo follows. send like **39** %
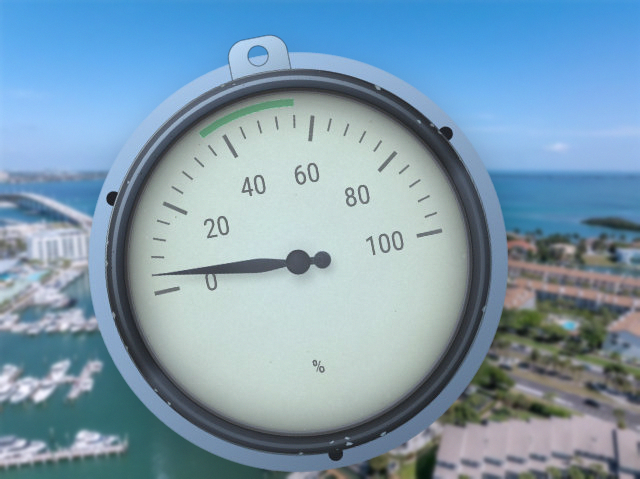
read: **4** %
